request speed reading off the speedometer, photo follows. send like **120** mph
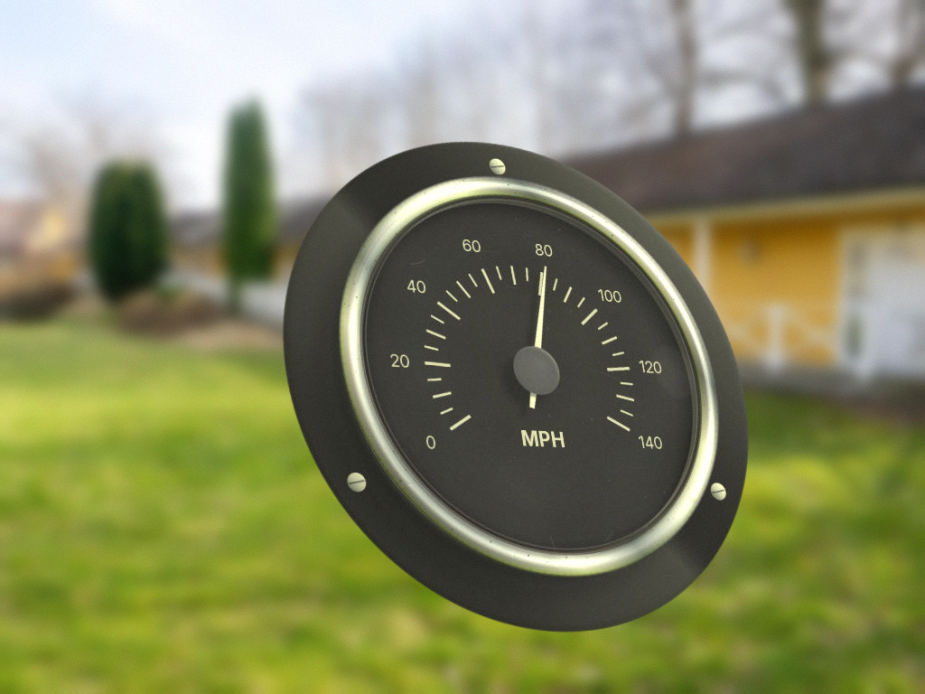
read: **80** mph
